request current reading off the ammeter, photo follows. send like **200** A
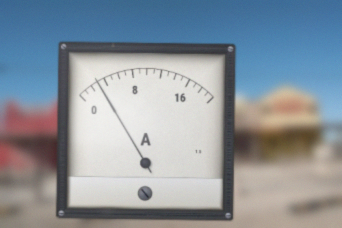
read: **3** A
